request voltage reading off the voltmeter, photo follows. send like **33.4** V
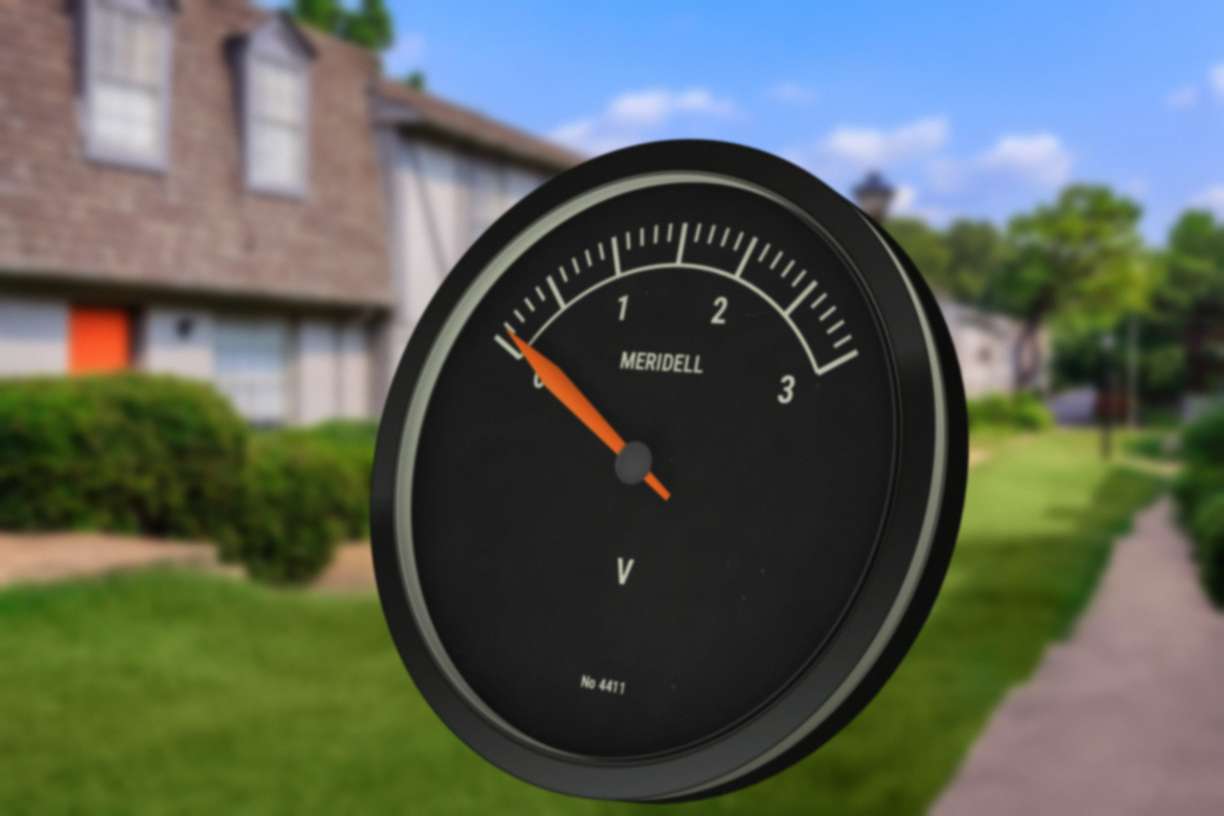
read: **0.1** V
